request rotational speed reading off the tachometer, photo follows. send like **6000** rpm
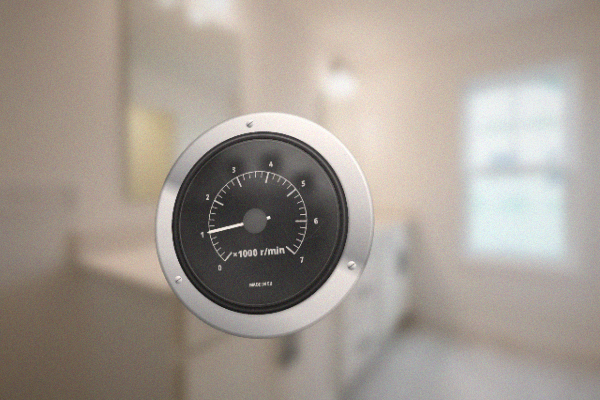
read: **1000** rpm
